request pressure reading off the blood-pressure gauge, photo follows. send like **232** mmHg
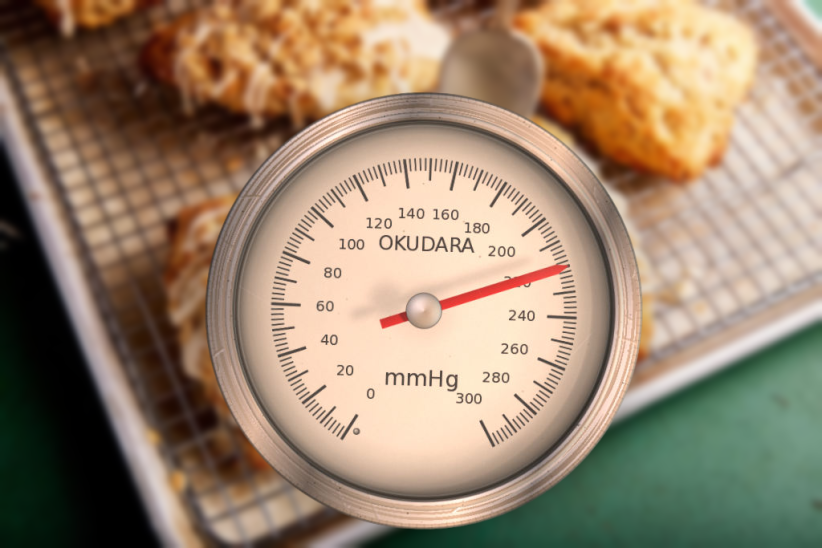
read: **220** mmHg
